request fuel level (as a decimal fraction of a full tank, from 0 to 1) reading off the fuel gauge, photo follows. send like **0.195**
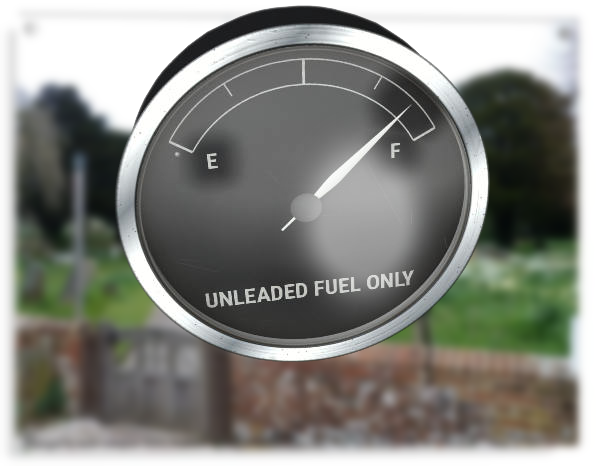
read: **0.875**
